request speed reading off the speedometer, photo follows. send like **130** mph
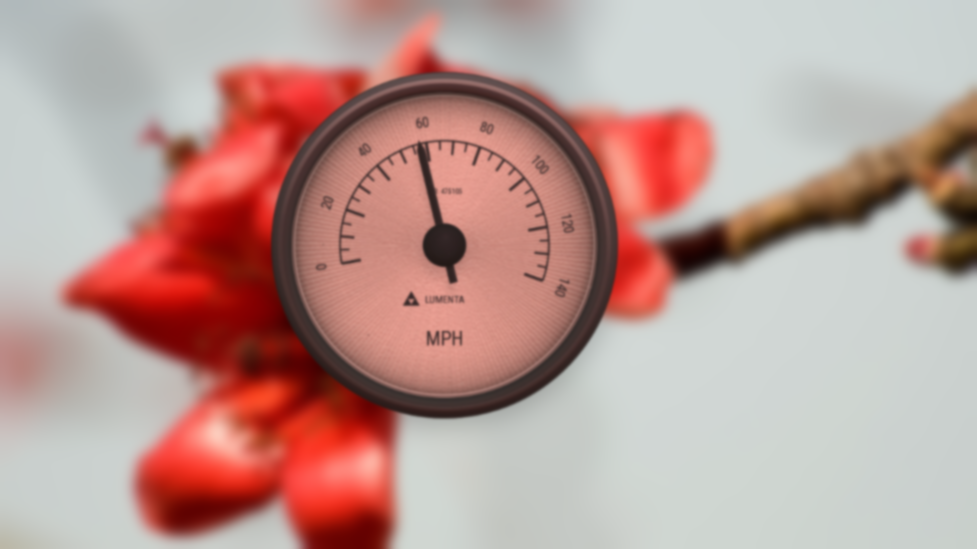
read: **57.5** mph
